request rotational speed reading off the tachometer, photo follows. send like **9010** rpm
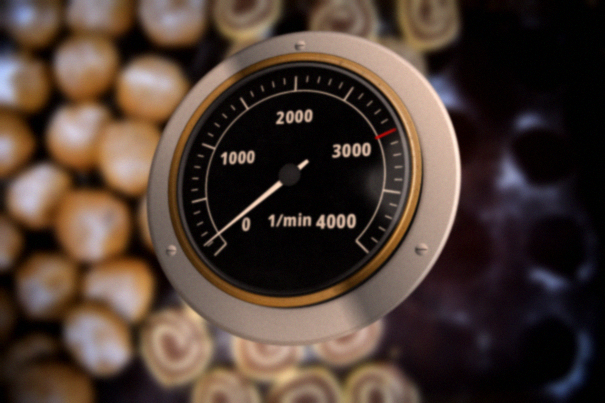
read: **100** rpm
